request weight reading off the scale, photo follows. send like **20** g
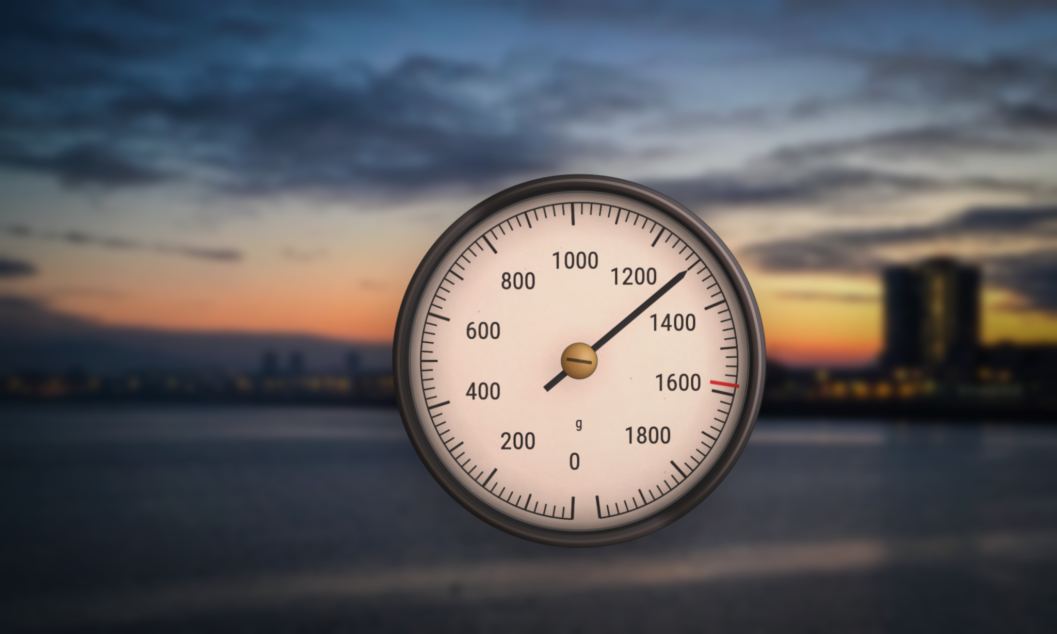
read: **1300** g
